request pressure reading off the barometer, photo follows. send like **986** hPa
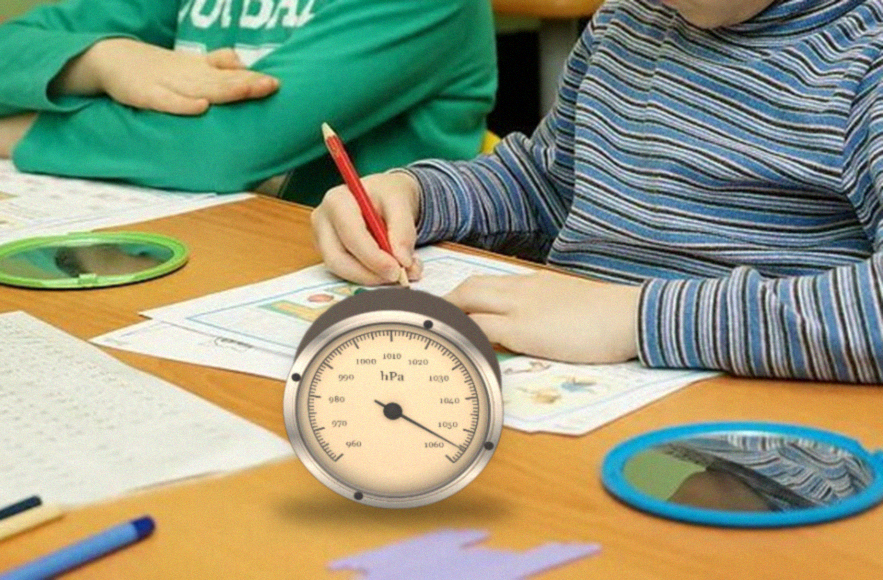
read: **1055** hPa
